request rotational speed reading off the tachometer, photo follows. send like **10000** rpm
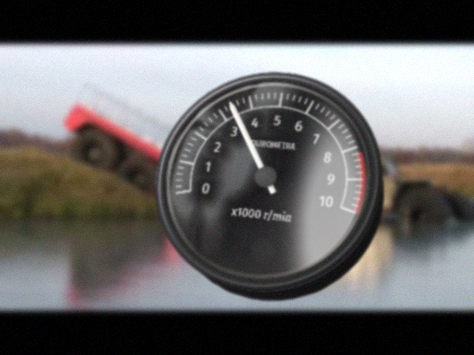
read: **3400** rpm
